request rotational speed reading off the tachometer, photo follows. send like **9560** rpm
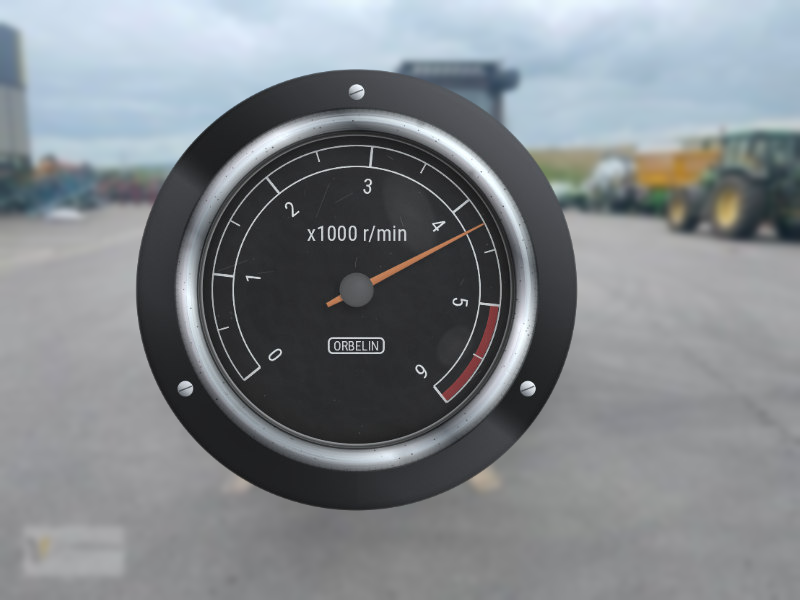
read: **4250** rpm
